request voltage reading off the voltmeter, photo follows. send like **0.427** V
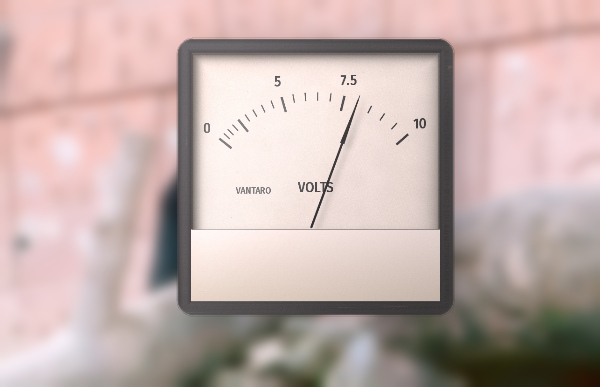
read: **8** V
